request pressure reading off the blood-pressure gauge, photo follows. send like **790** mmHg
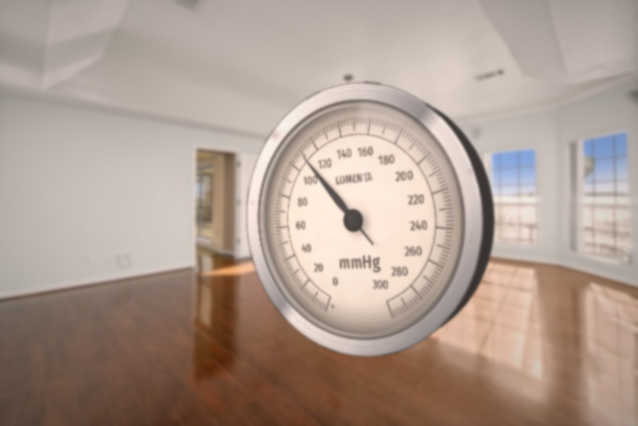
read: **110** mmHg
